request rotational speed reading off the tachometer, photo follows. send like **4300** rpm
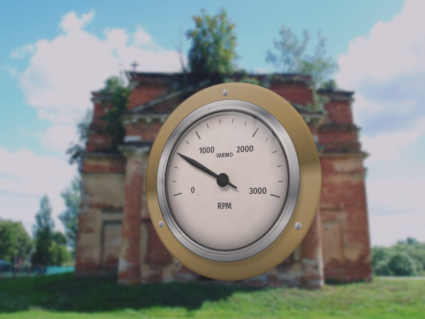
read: **600** rpm
